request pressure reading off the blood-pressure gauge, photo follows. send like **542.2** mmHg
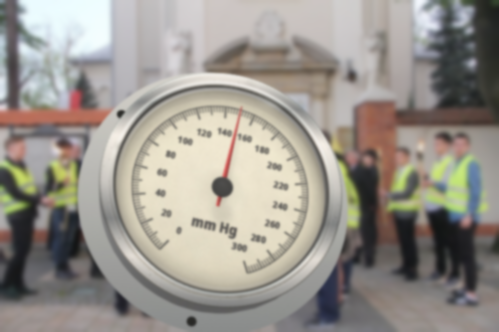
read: **150** mmHg
